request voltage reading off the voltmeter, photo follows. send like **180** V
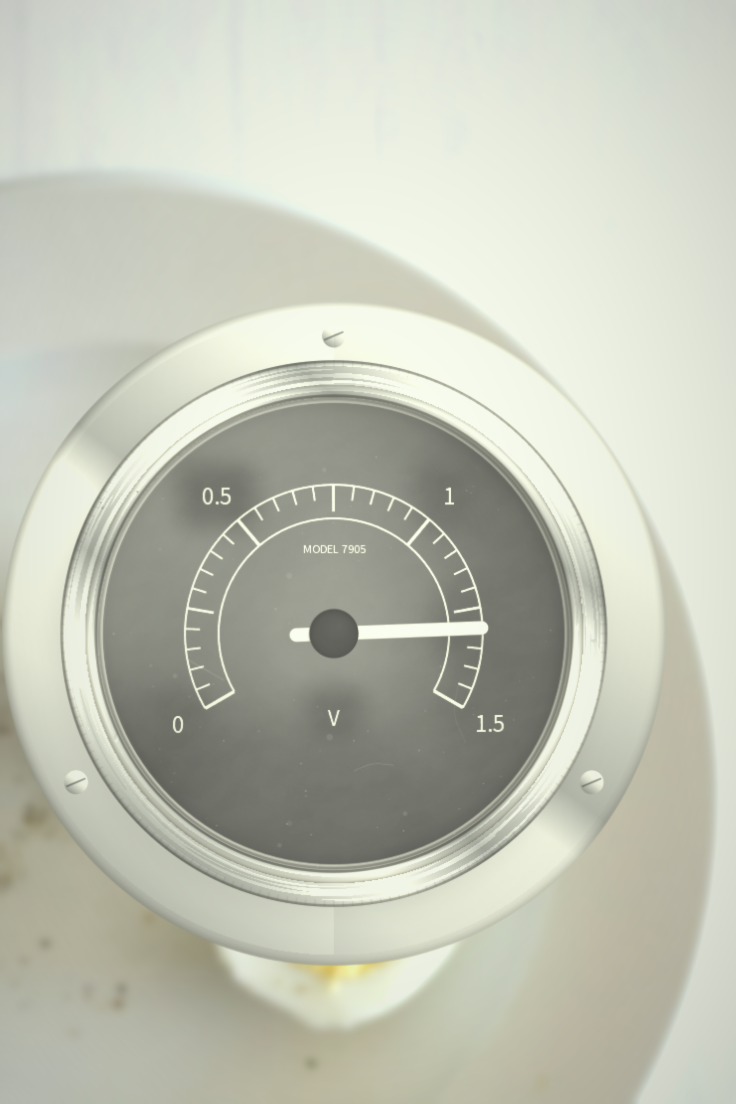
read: **1.3** V
